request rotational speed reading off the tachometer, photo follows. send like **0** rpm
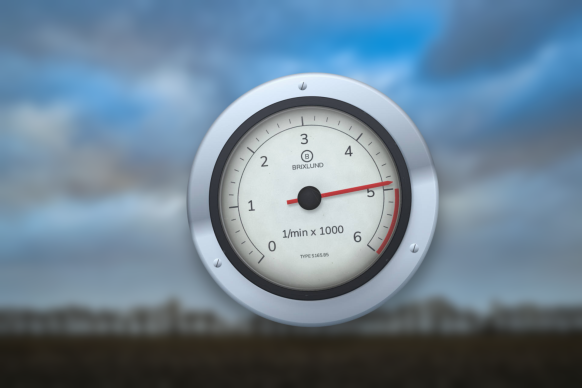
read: **4900** rpm
